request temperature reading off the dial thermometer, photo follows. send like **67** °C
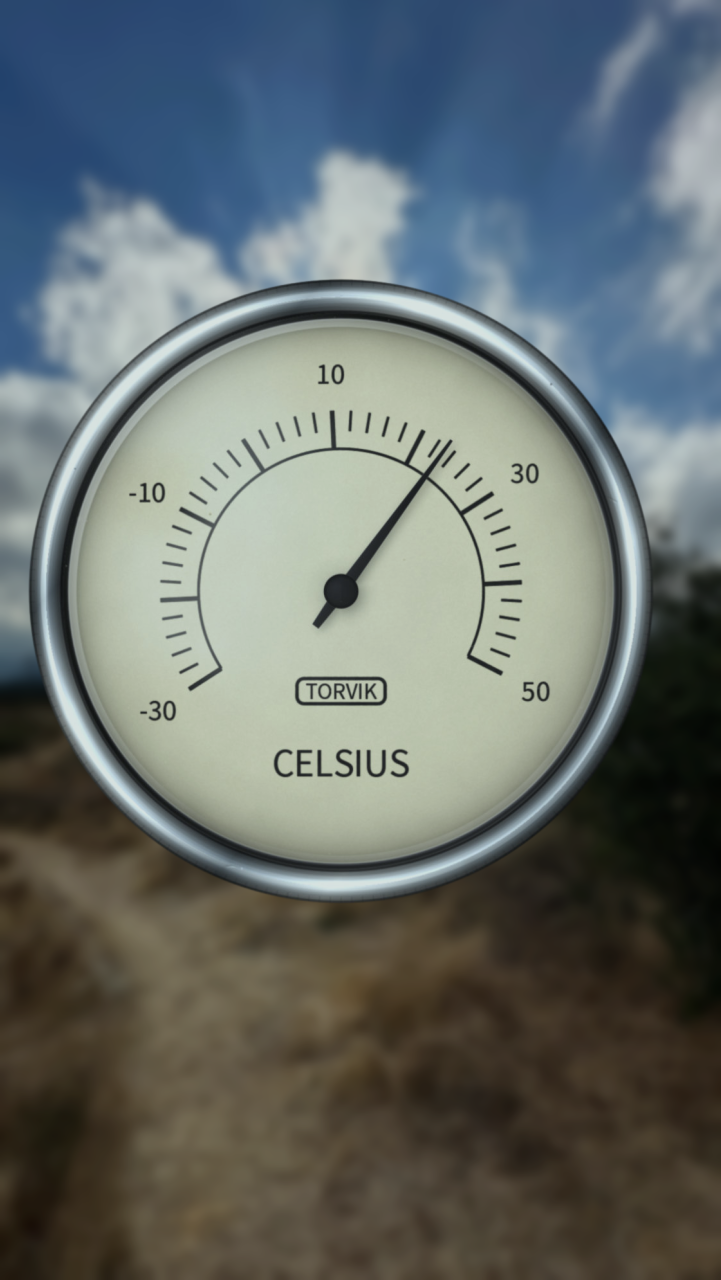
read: **23** °C
